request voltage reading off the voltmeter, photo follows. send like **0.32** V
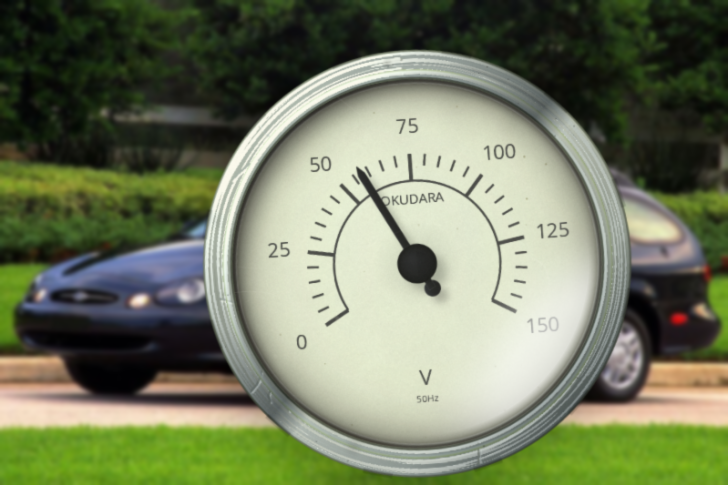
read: **57.5** V
